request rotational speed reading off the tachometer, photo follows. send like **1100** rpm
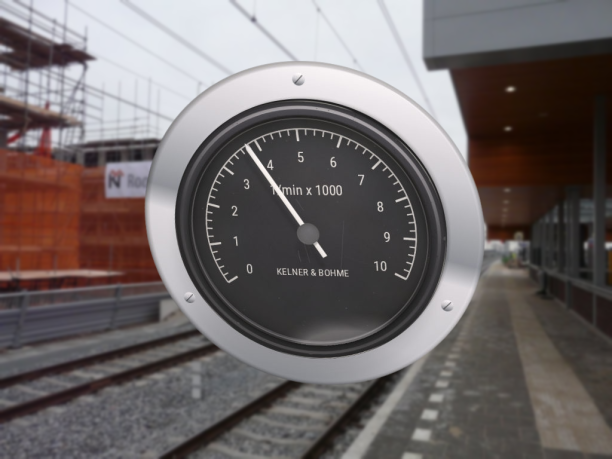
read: **3800** rpm
